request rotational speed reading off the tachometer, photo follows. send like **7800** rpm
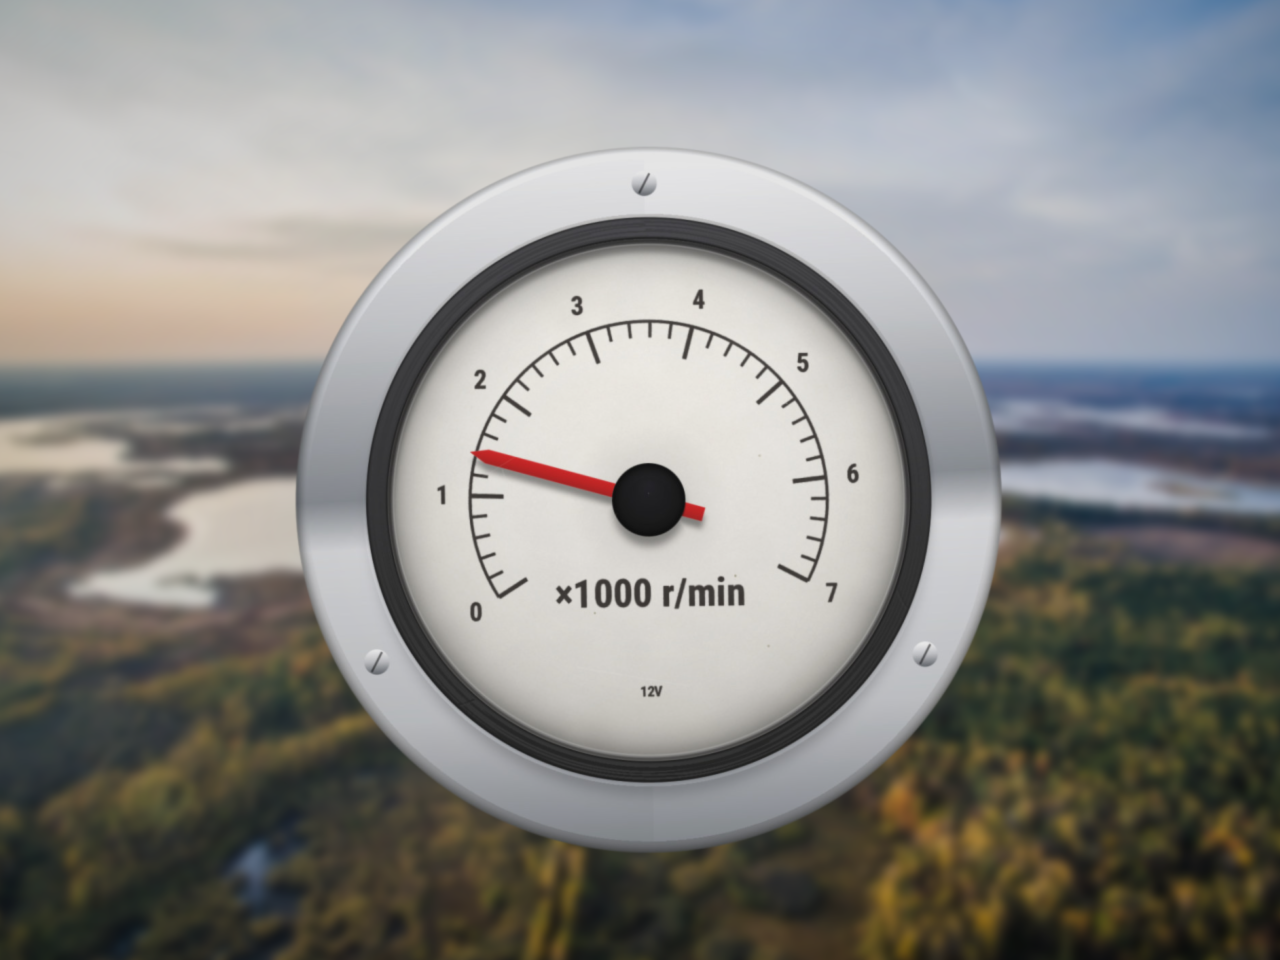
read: **1400** rpm
